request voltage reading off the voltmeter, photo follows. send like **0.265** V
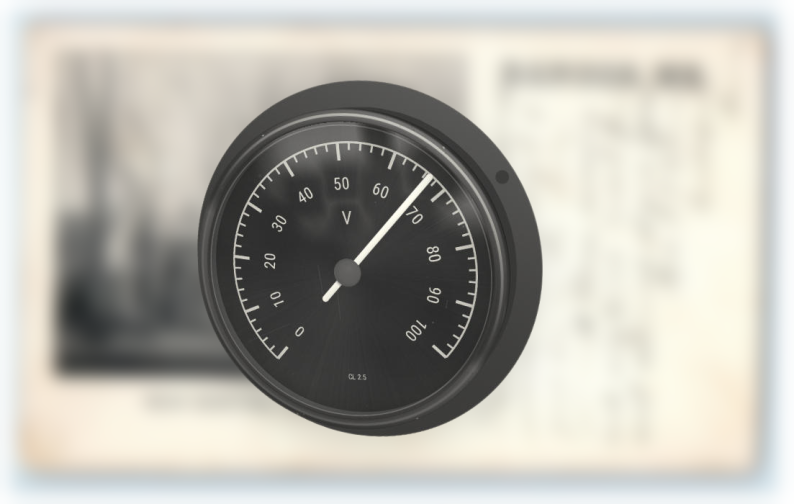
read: **67** V
